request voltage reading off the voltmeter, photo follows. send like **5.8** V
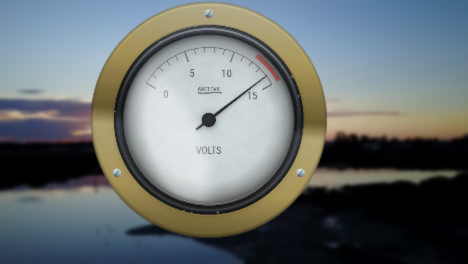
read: **14** V
